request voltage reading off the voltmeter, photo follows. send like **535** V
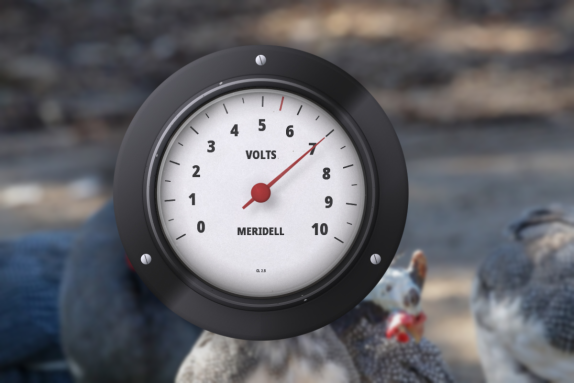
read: **7** V
